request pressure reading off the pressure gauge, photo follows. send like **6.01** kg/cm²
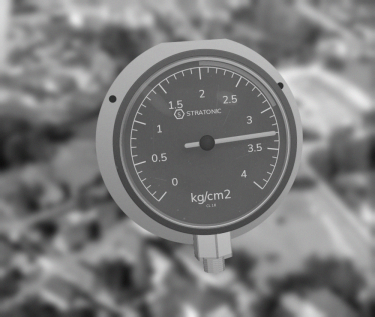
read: **3.3** kg/cm²
